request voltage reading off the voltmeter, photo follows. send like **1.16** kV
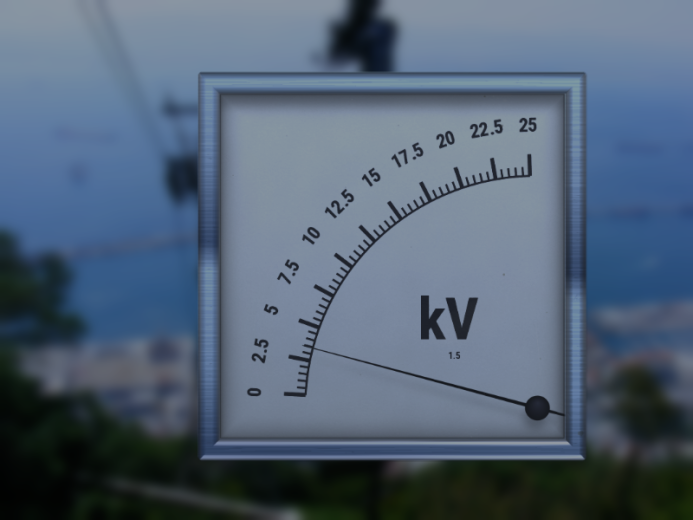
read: **3.5** kV
